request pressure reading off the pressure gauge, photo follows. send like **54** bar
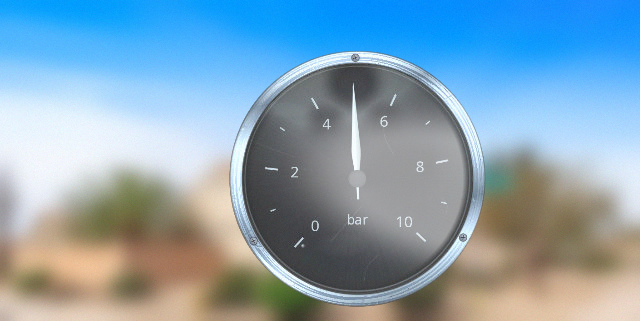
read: **5** bar
